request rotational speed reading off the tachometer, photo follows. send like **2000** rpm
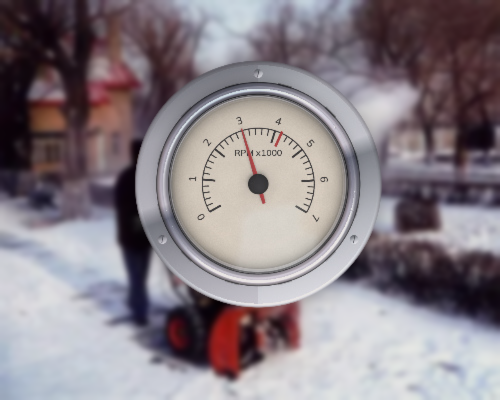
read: **3000** rpm
